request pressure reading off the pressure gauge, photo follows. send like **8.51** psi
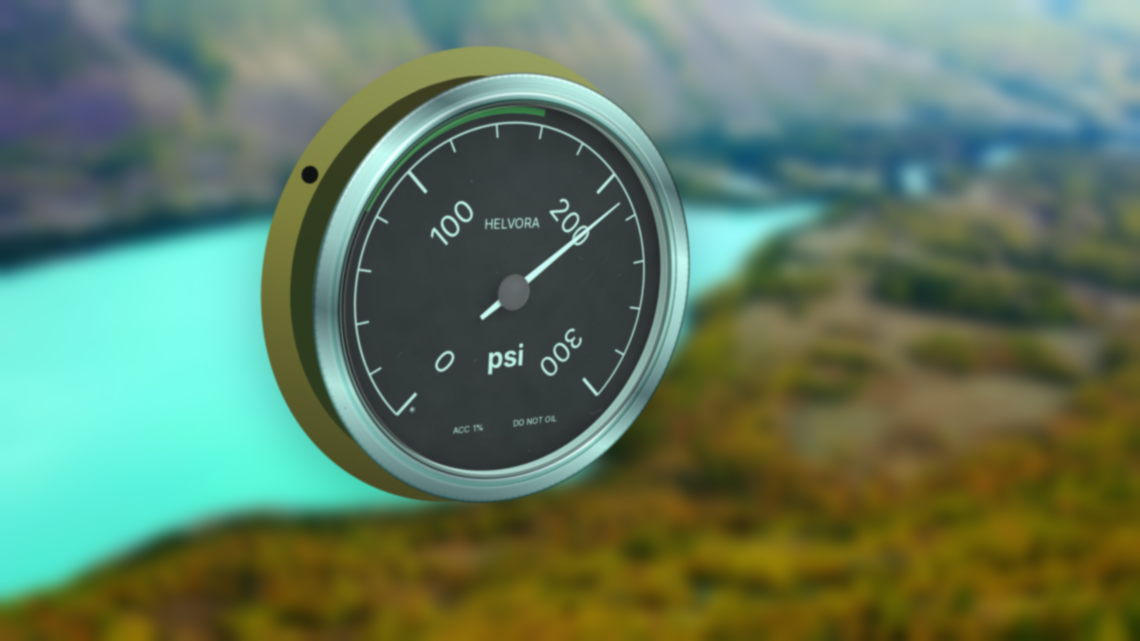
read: **210** psi
